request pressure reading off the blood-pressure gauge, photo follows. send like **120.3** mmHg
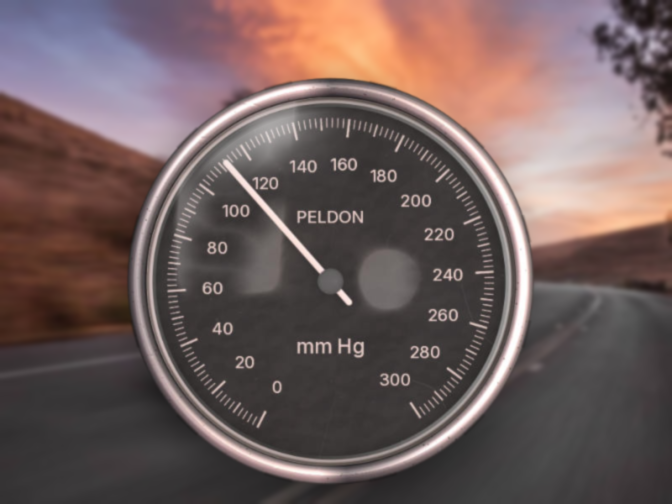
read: **112** mmHg
